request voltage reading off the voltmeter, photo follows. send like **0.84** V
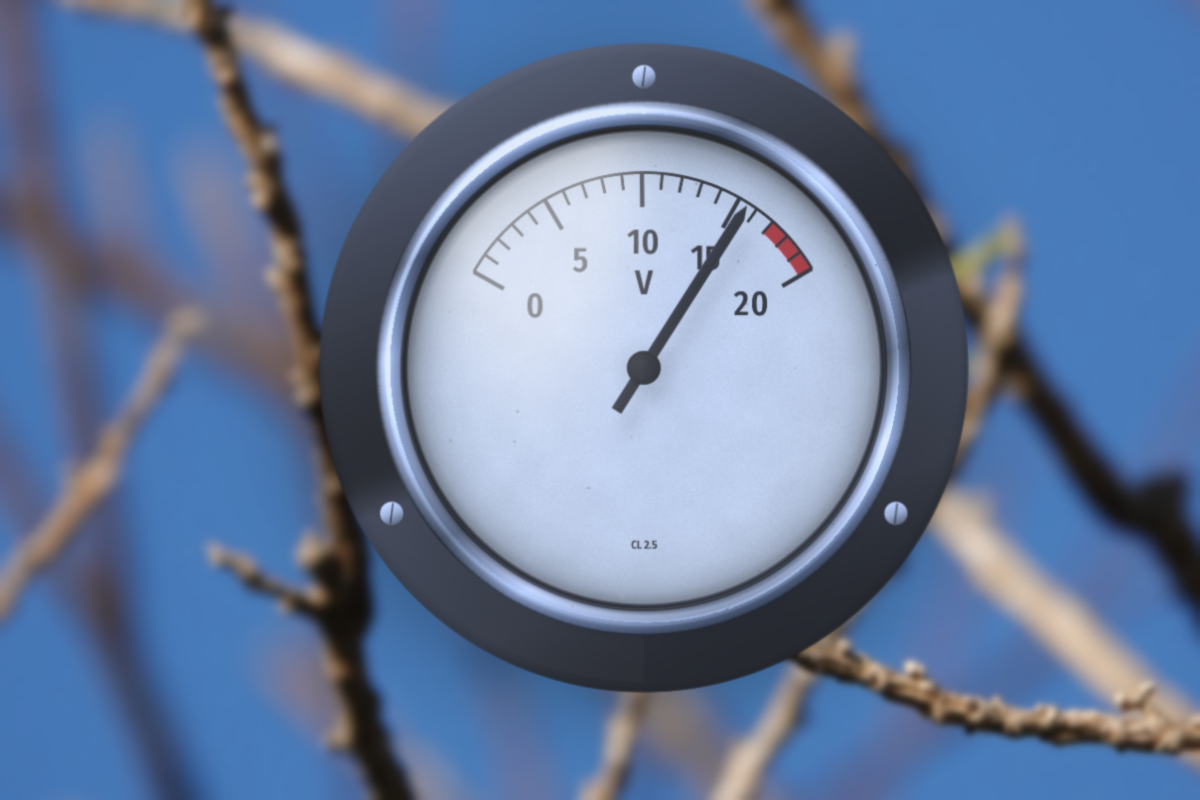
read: **15.5** V
